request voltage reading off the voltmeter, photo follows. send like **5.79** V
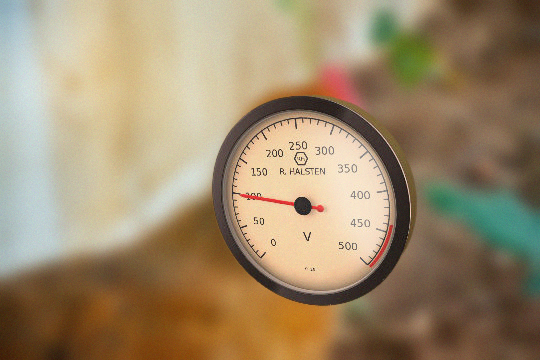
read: **100** V
